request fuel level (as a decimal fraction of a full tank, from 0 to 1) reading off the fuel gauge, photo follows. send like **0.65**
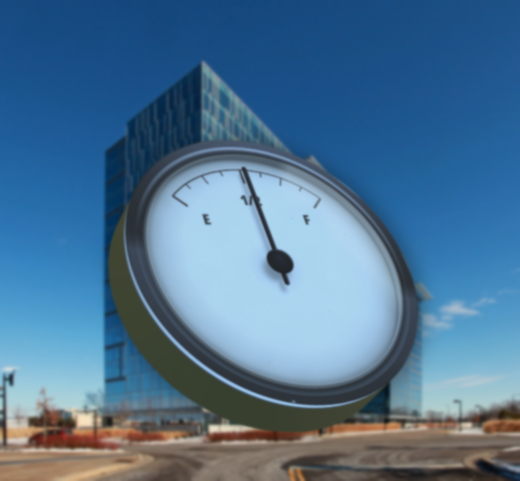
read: **0.5**
